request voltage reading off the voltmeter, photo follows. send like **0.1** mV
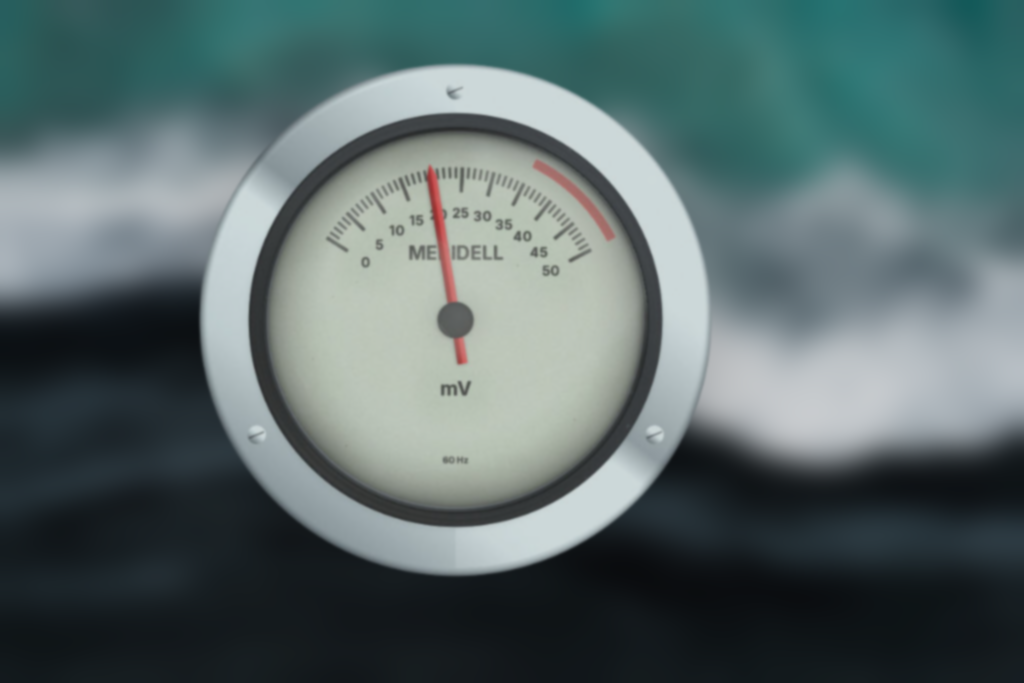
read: **20** mV
